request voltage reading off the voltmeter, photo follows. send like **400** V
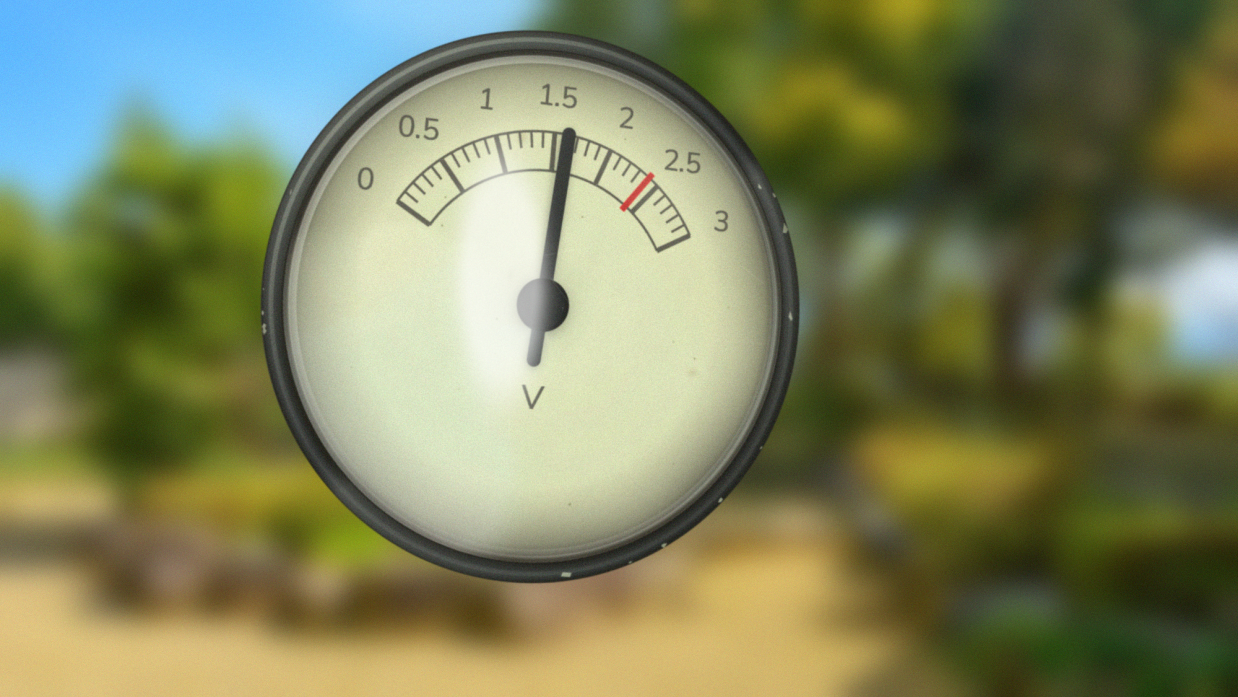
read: **1.6** V
